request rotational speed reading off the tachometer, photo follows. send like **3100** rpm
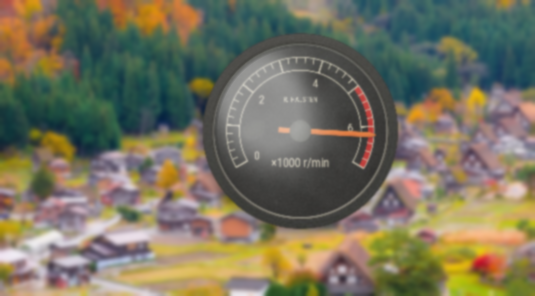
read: **6200** rpm
